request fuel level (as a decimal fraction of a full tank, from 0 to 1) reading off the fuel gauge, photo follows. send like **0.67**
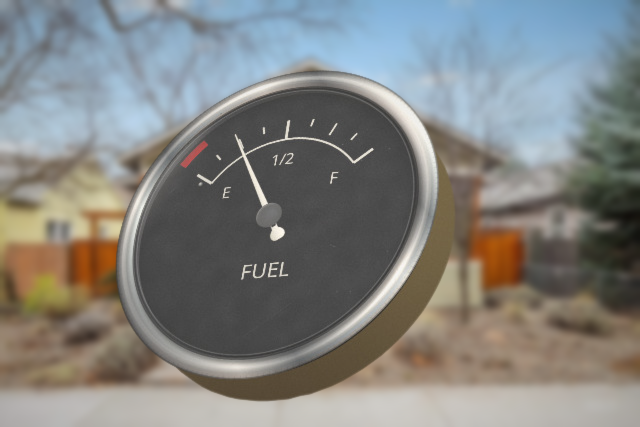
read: **0.25**
